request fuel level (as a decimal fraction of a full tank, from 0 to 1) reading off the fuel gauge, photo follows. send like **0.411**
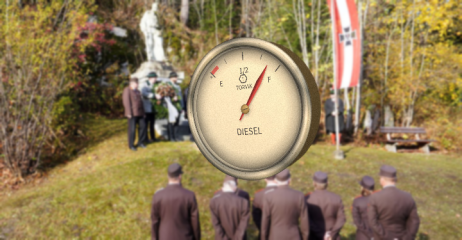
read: **0.875**
